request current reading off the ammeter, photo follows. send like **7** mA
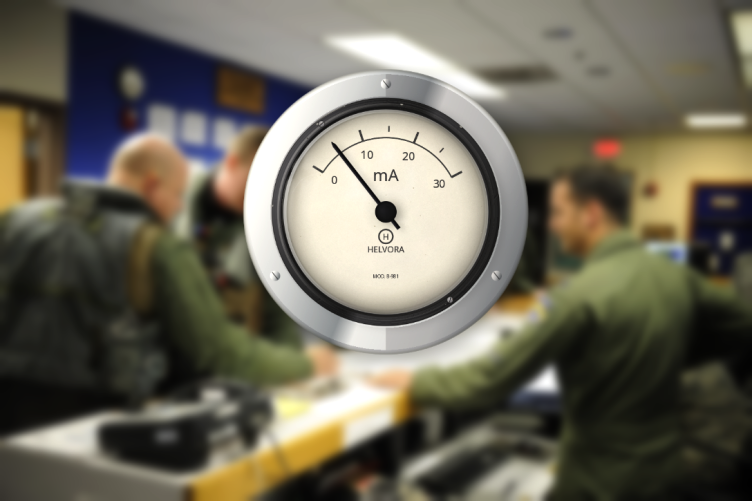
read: **5** mA
